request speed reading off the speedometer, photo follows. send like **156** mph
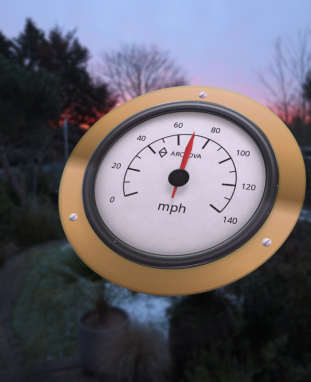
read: **70** mph
